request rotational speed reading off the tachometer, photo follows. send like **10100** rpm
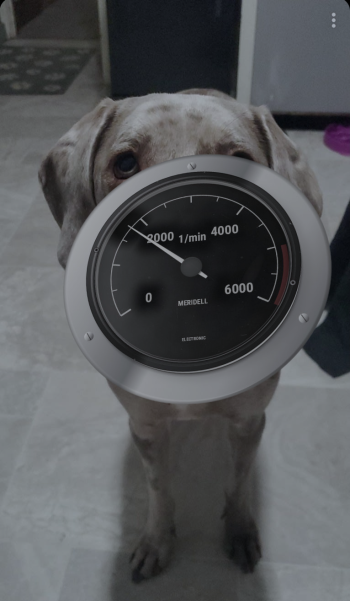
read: **1750** rpm
